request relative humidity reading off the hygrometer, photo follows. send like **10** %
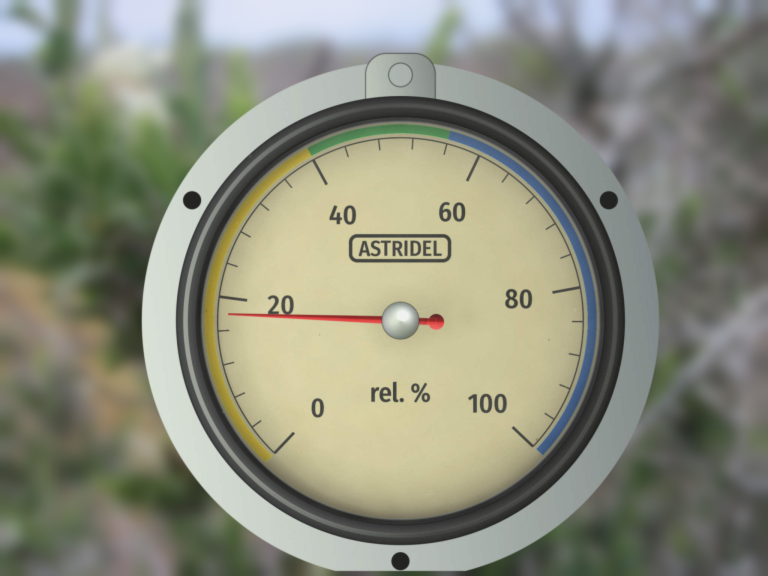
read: **18** %
